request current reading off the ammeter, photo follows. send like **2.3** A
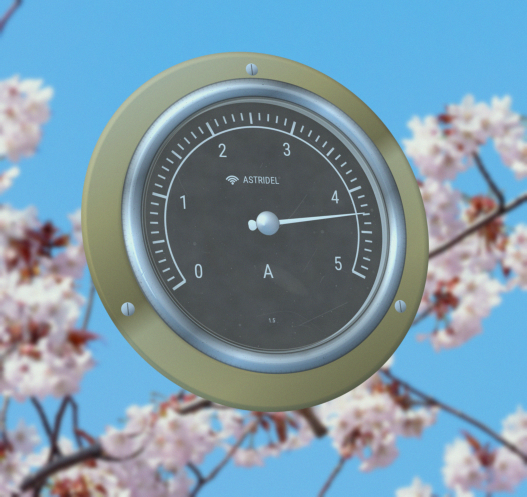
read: **4.3** A
